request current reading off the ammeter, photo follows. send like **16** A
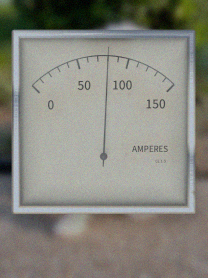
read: **80** A
